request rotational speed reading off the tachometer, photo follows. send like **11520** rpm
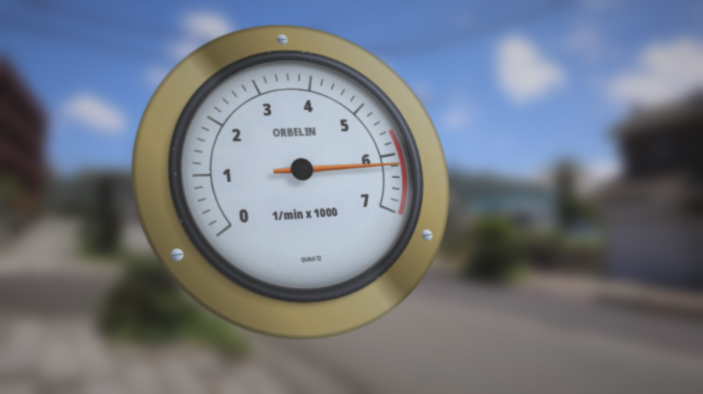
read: **6200** rpm
